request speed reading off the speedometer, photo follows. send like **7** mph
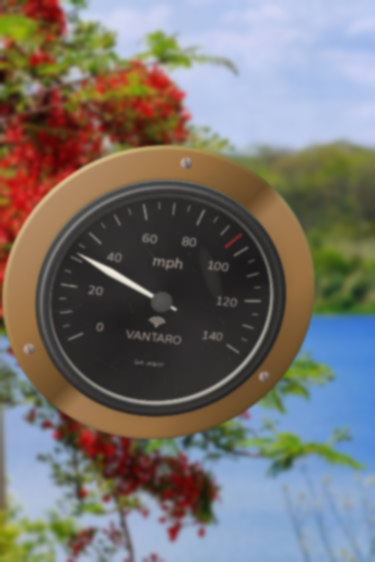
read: **32.5** mph
